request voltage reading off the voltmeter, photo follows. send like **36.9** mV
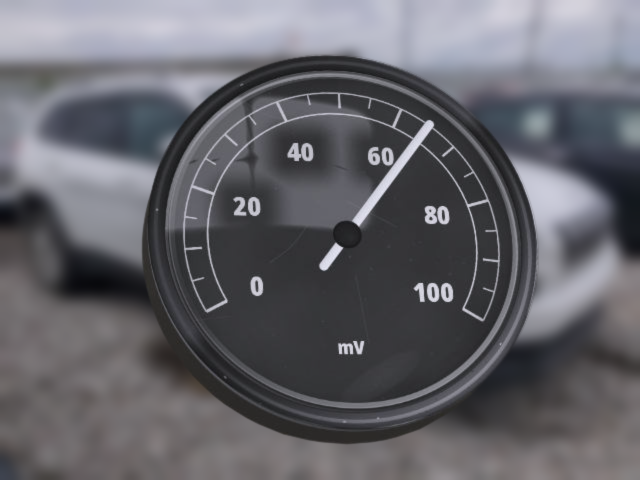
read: **65** mV
